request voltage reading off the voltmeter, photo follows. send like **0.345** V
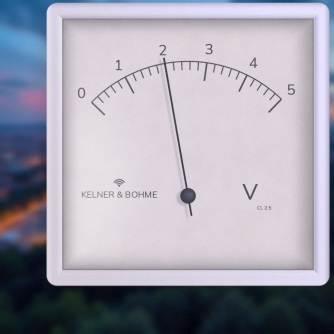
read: **2** V
